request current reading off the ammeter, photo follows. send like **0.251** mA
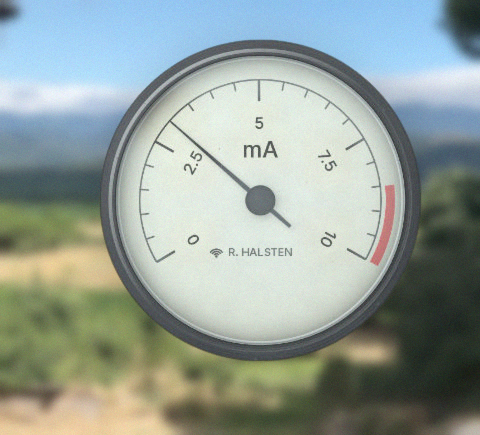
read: **3** mA
